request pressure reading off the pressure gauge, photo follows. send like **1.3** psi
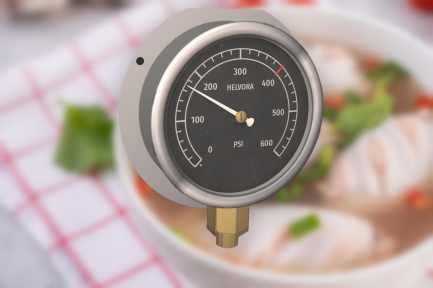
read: **170** psi
